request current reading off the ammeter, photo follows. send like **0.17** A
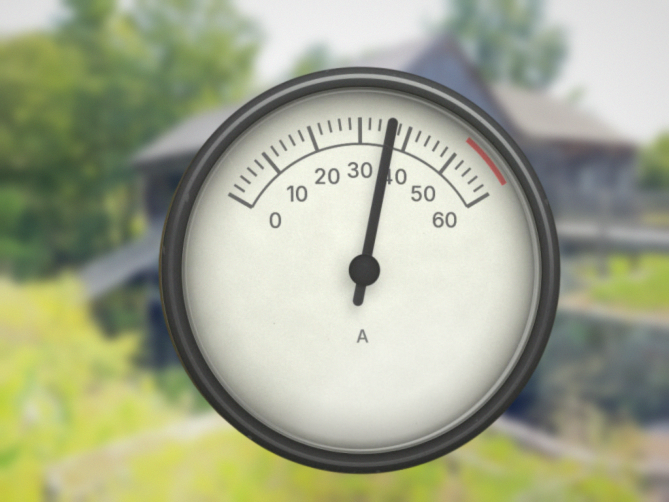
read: **36** A
